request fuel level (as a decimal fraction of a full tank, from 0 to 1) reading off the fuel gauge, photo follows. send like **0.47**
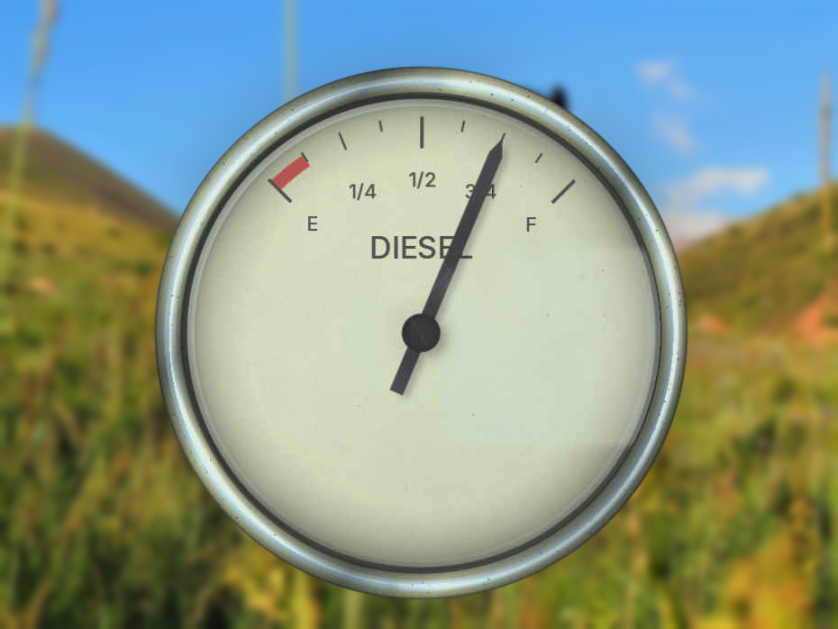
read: **0.75**
